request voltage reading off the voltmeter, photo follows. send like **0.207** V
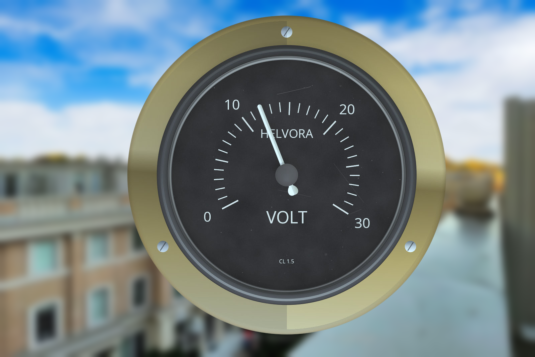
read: **12** V
